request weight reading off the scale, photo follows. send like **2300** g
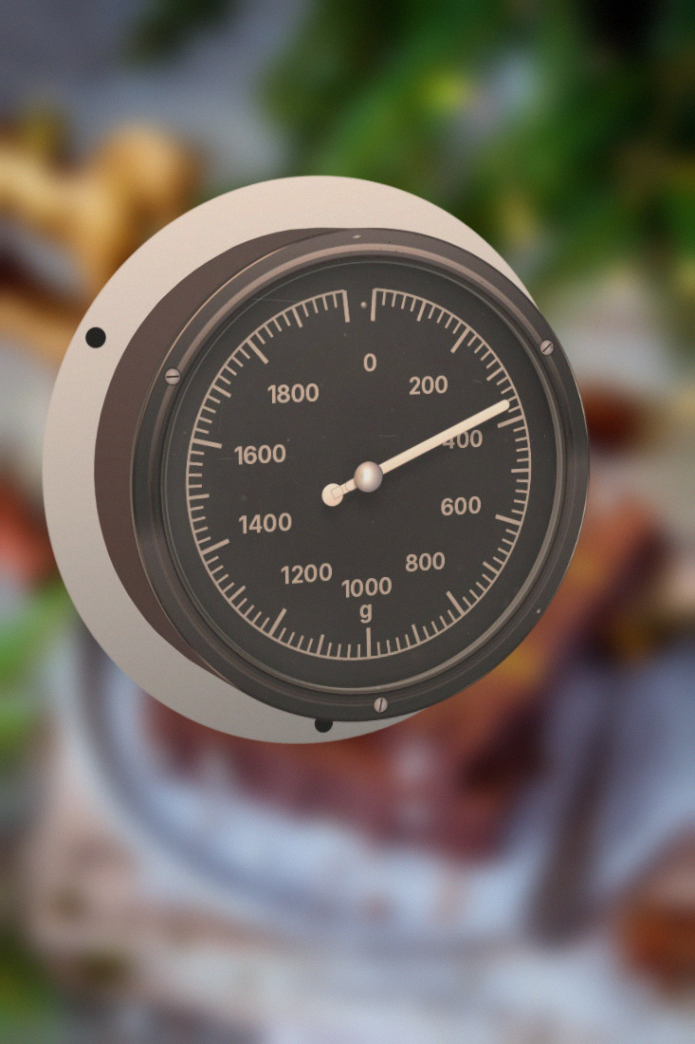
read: **360** g
